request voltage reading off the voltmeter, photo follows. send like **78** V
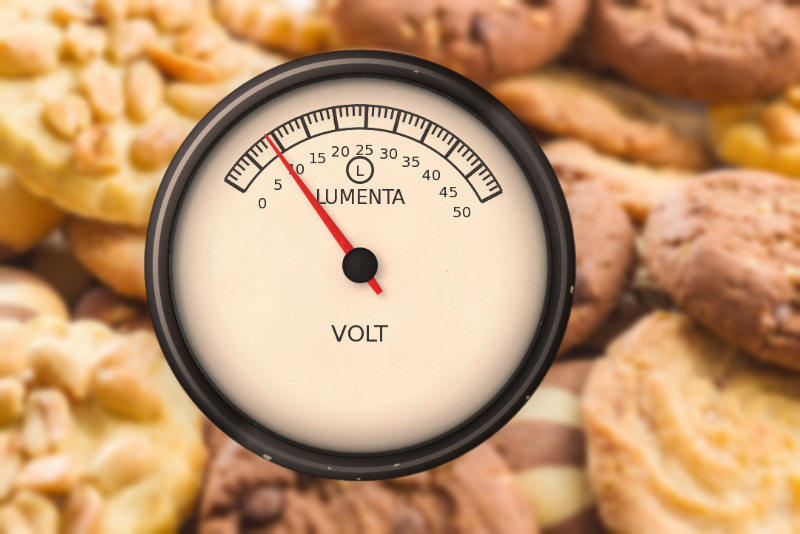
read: **9** V
